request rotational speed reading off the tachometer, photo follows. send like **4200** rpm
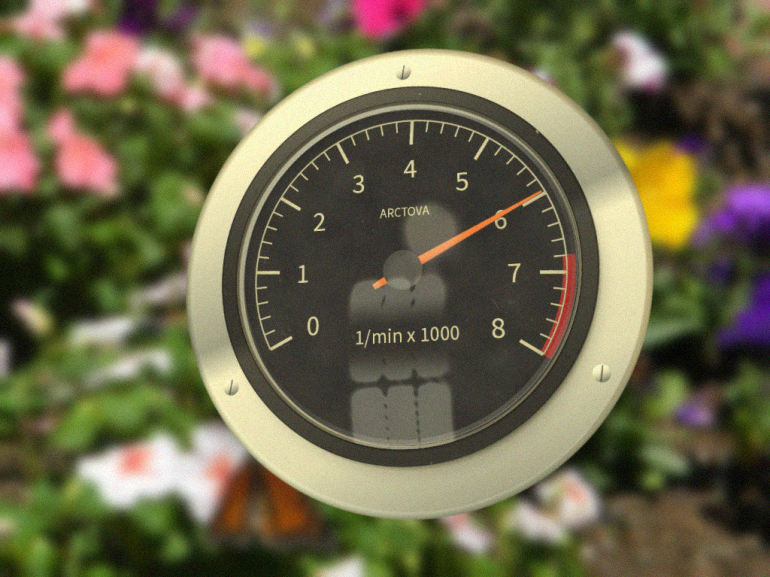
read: **6000** rpm
